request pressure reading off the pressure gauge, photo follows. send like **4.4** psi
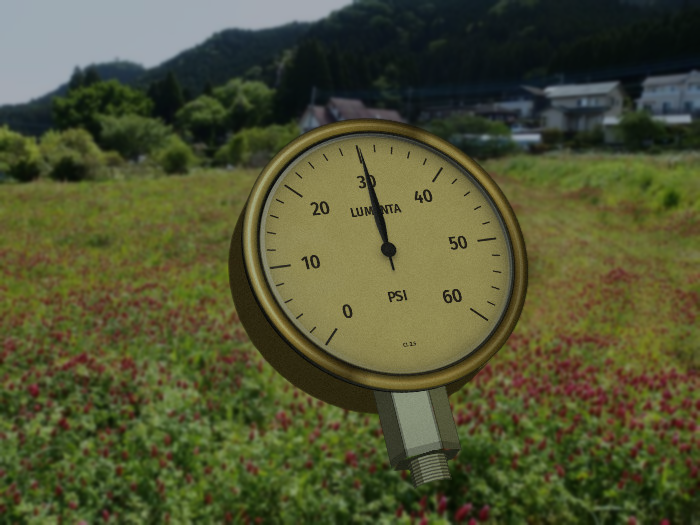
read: **30** psi
